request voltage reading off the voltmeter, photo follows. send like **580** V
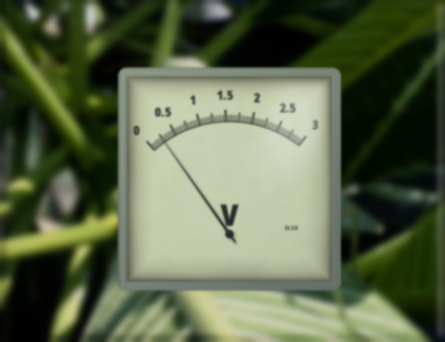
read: **0.25** V
